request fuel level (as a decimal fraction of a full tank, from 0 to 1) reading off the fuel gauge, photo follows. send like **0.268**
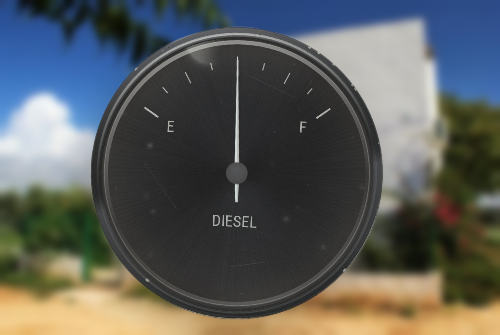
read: **0.5**
